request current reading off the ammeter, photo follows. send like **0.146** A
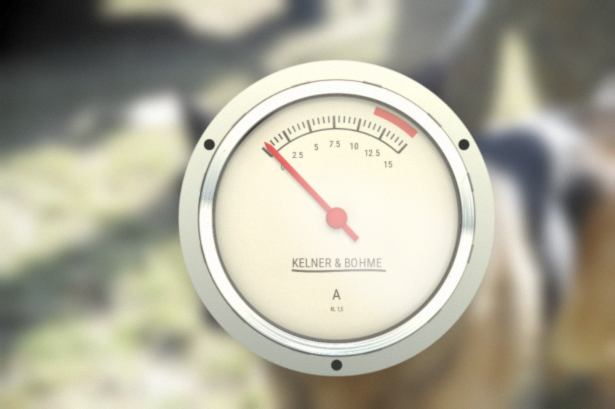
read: **0.5** A
